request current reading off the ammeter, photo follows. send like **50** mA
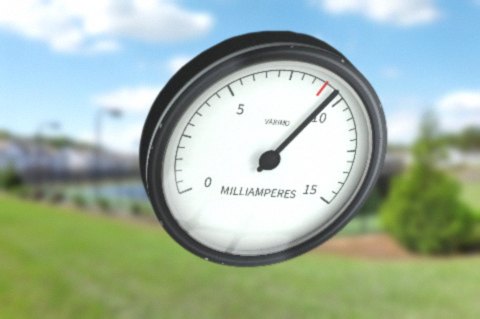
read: **9.5** mA
